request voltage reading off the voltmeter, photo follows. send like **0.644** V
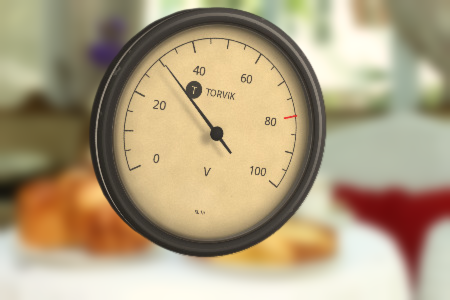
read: **30** V
